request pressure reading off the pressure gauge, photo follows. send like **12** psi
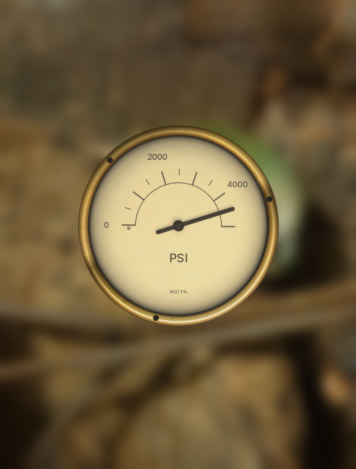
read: **4500** psi
